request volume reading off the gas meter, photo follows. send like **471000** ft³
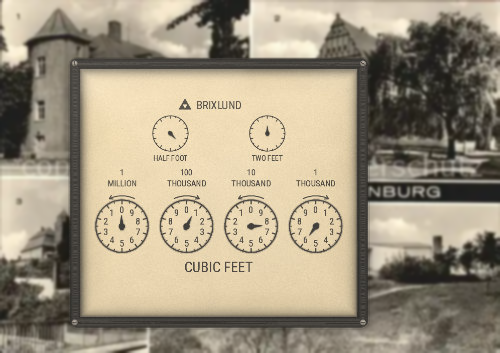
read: **7600** ft³
